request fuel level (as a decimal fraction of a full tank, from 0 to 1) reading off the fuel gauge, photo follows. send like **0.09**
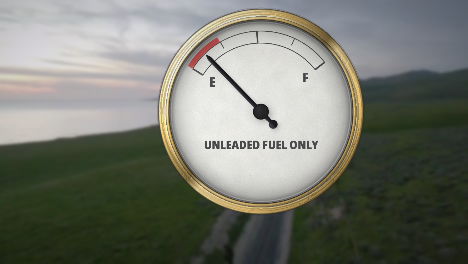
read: **0.125**
